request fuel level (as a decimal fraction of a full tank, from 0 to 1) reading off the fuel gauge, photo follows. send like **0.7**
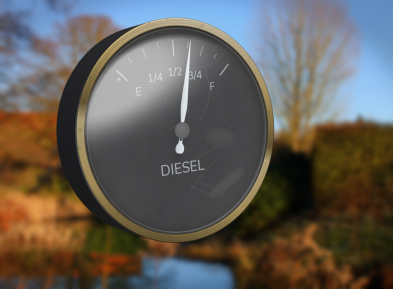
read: **0.625**
